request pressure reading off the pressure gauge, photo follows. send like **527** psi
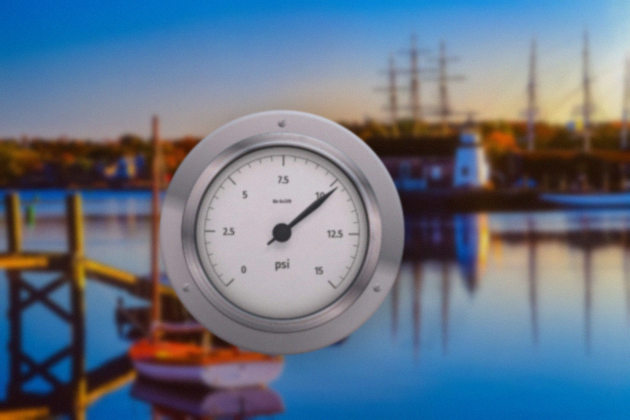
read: **10.25** psi
